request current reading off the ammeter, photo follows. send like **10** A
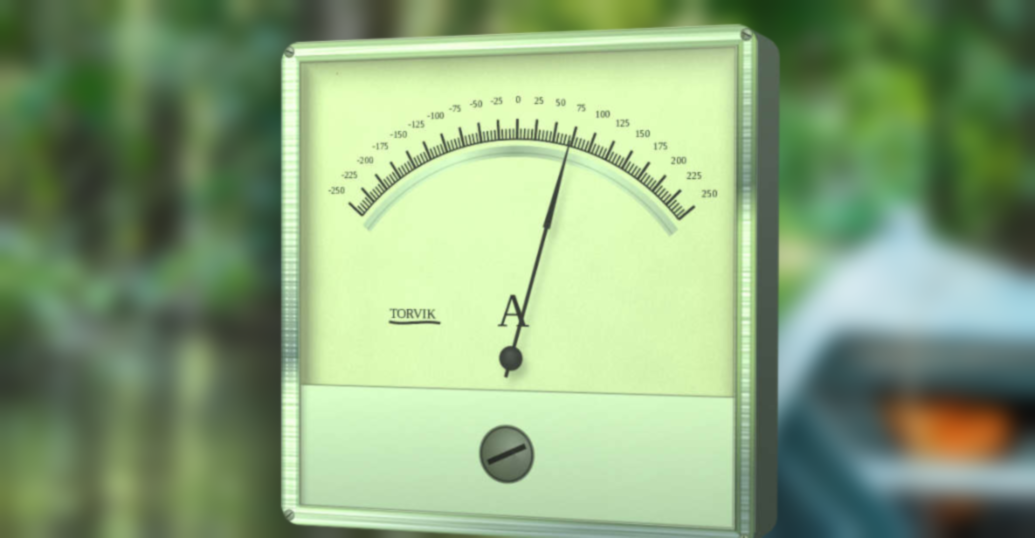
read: **75** A
